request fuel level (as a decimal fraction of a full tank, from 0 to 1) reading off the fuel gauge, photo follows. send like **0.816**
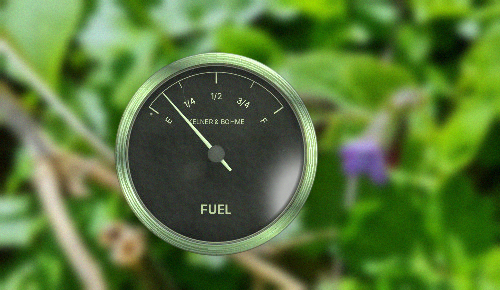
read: **0.125**
